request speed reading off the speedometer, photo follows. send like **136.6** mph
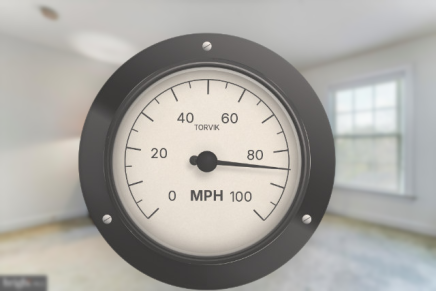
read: **85** mph
